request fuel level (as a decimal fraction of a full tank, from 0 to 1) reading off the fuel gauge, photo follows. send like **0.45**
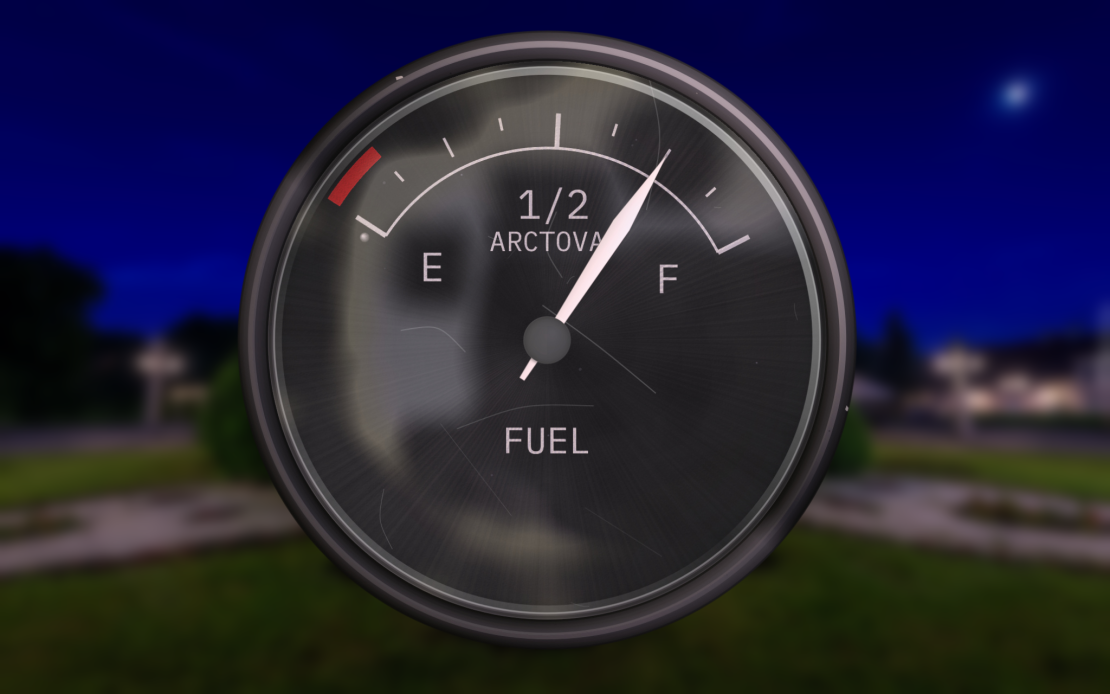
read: **0.75**
